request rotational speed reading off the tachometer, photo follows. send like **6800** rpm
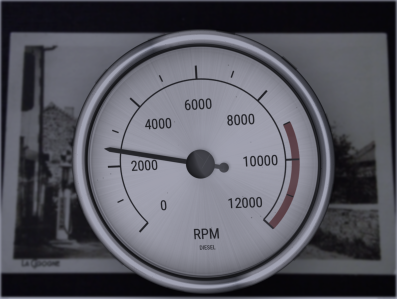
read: **2500** rpm
